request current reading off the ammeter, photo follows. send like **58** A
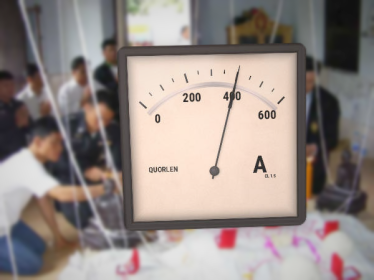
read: **400** A
